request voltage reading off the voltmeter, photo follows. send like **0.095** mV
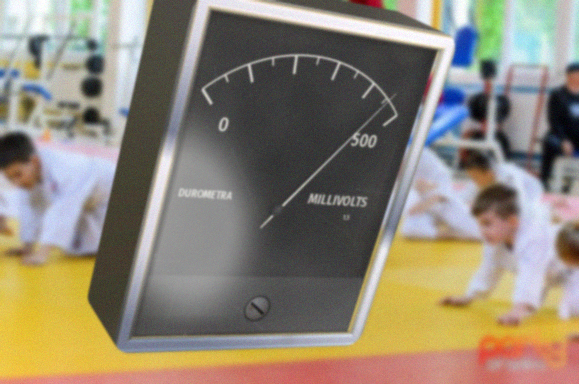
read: **450** mV
